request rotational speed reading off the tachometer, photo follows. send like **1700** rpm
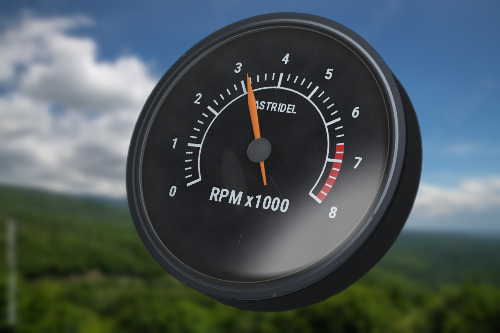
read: **3200** rpm
